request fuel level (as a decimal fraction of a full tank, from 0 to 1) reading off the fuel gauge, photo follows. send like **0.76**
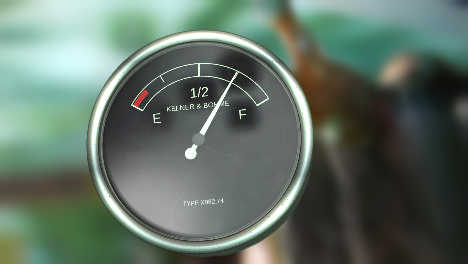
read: **0.75**
